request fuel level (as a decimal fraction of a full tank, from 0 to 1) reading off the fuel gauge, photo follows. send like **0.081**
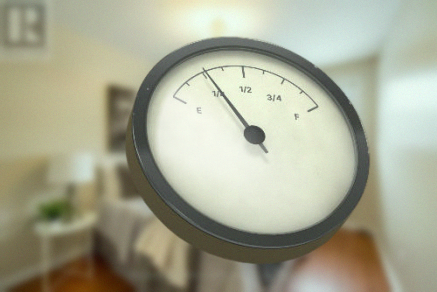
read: **0.25**
